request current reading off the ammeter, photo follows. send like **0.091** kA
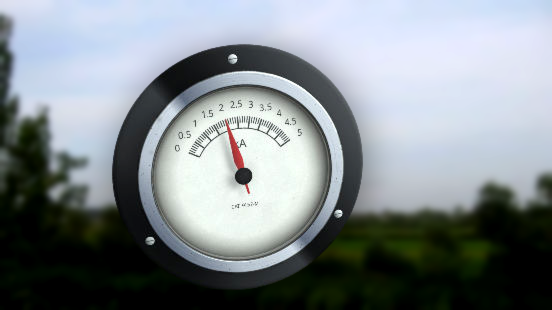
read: **2** kA
